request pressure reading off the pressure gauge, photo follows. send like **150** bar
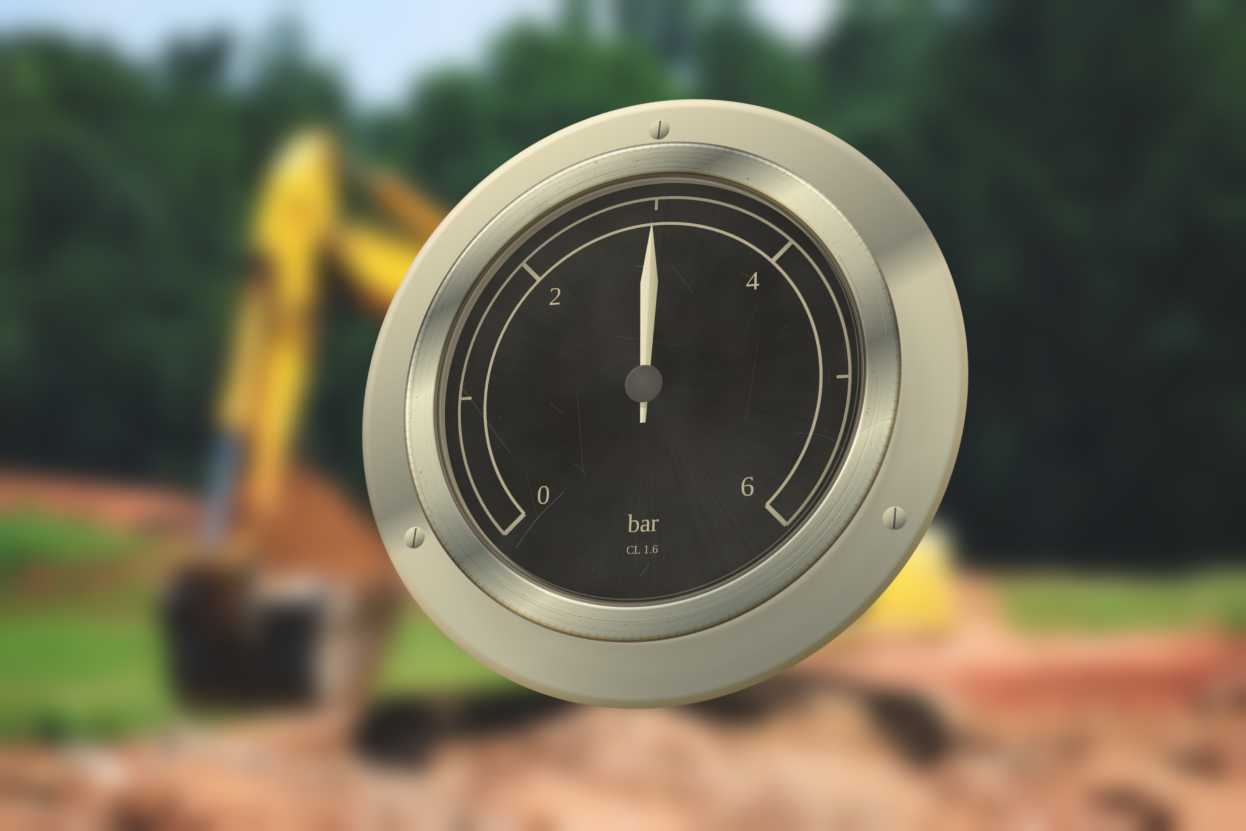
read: **3** bar
